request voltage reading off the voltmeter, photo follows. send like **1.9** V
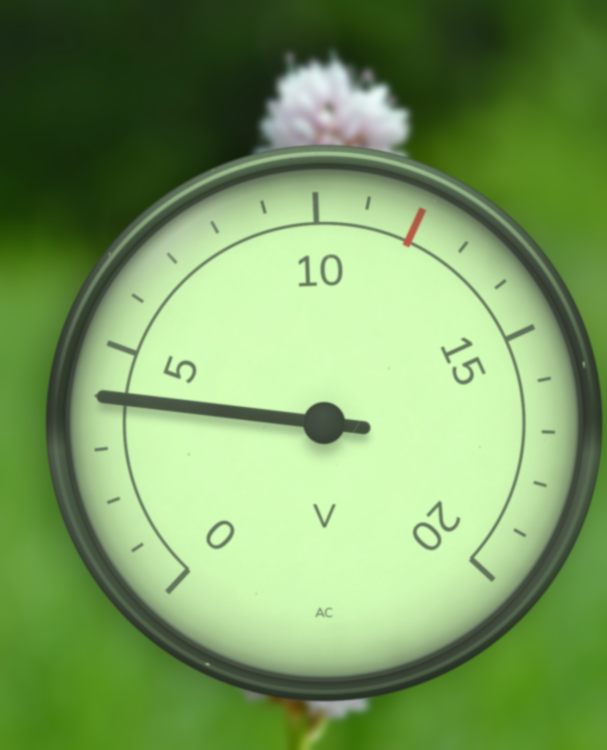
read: **4** V
